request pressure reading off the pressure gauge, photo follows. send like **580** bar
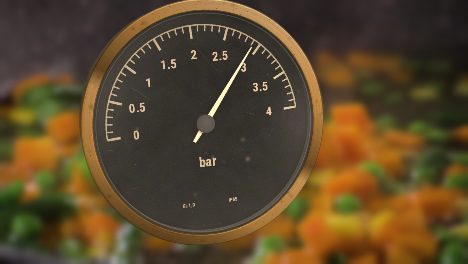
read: **2.9** bar
